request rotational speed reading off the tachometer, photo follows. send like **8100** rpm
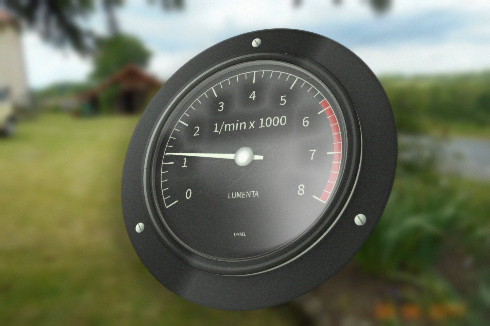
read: **1200** rpm
